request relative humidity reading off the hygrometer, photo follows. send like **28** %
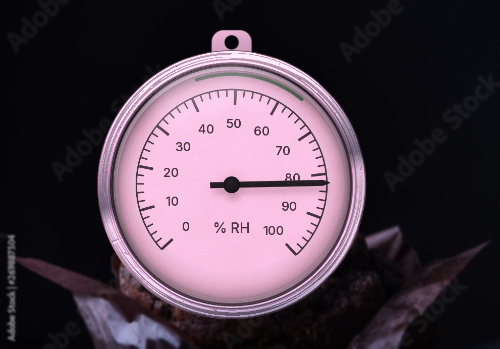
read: **82** %
